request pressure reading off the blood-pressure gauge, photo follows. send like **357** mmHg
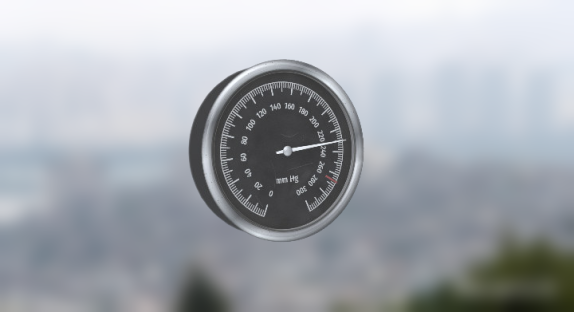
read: **230** mmHg
